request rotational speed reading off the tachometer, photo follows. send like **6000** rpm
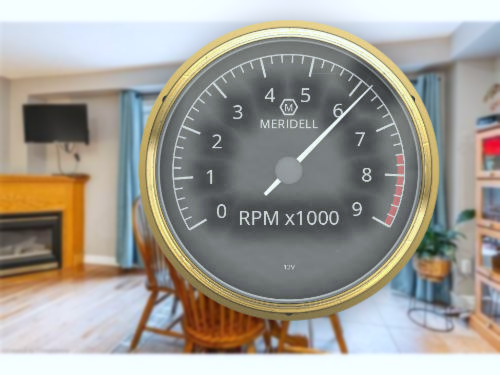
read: **6200** rpm
